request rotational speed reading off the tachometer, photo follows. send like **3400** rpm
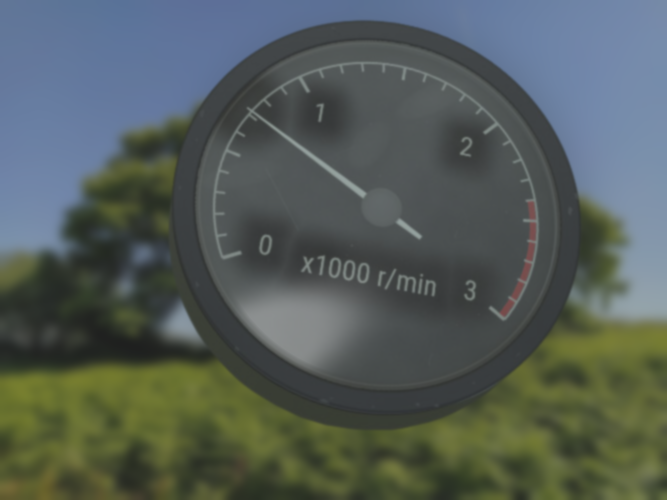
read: **700** rpm
